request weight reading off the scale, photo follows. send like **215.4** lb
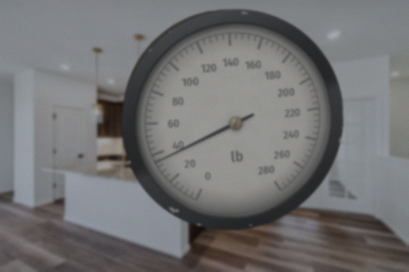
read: **36** lb
